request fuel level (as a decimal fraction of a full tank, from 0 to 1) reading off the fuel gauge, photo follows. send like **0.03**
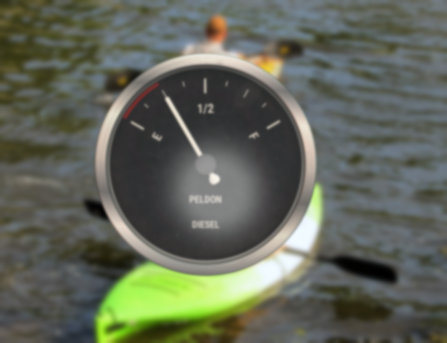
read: **0.25**
